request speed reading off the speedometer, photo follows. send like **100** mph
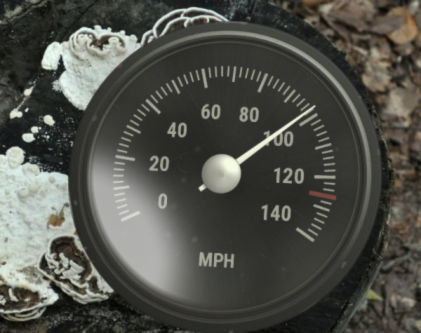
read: **98** mph
